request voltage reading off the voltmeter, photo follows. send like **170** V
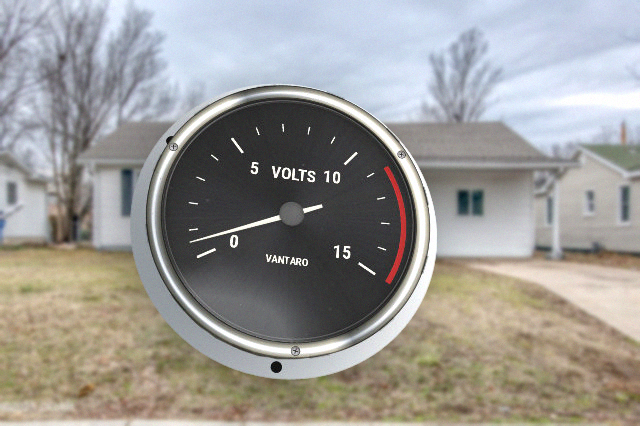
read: **0.5** V
